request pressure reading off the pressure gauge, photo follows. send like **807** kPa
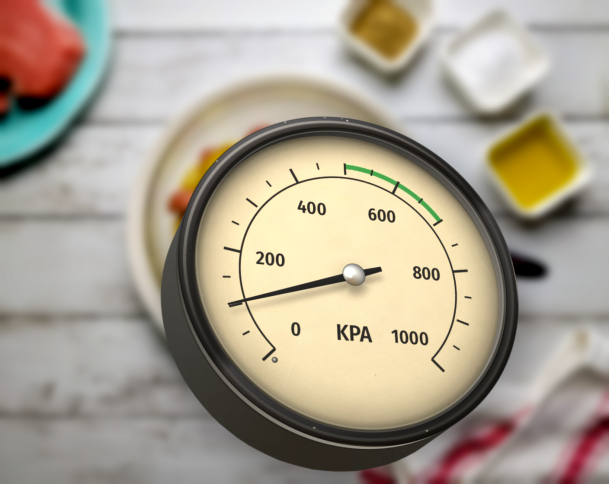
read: **100** kPa
